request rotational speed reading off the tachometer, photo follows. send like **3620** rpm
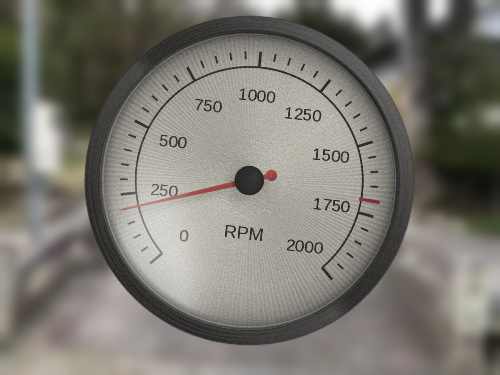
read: **200** rpm
